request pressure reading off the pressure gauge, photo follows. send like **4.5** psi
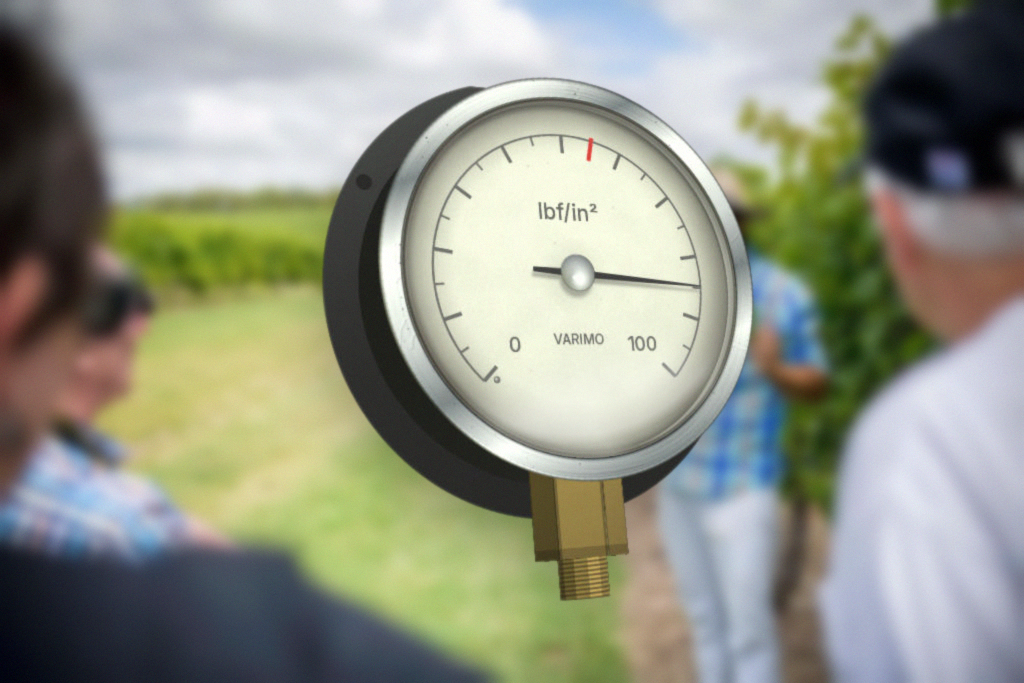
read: **85** psi
